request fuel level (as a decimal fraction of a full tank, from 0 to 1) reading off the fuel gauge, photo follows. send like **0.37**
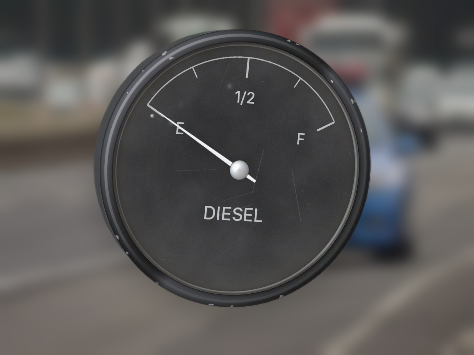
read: **0**
